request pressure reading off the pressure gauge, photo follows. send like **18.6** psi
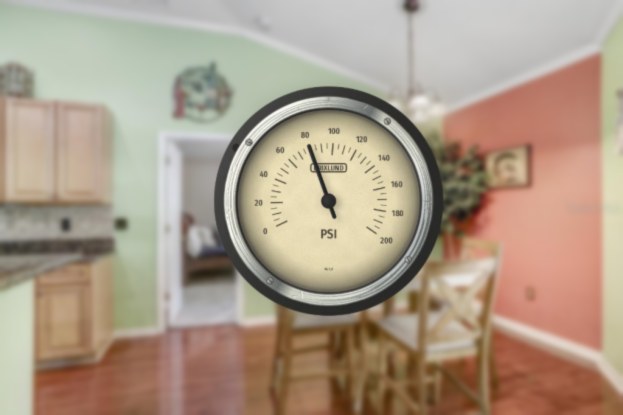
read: **80** psi
